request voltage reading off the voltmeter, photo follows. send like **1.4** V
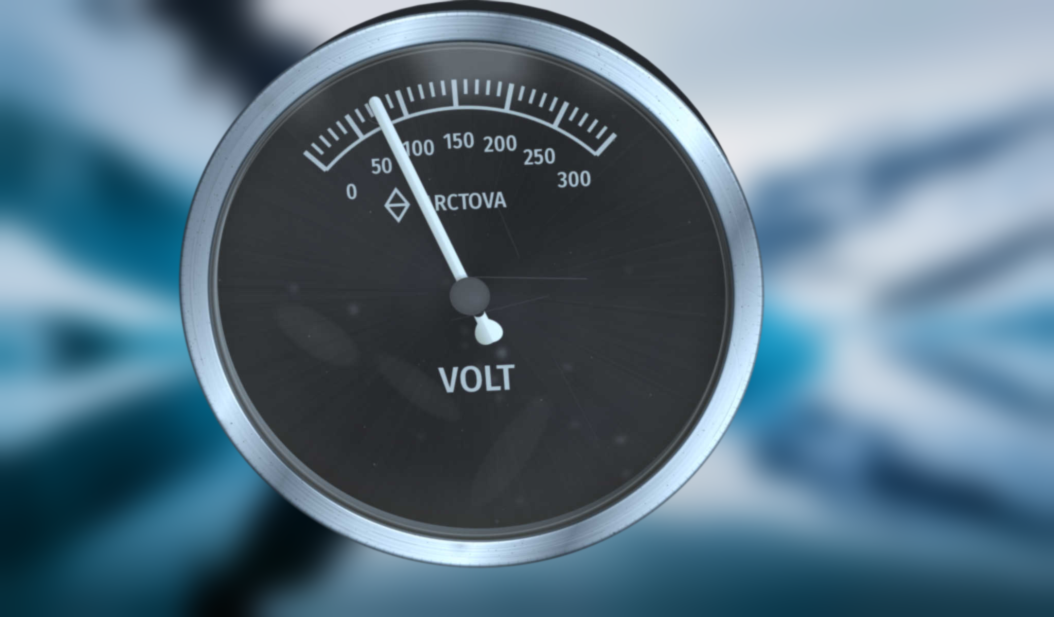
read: **80** V
